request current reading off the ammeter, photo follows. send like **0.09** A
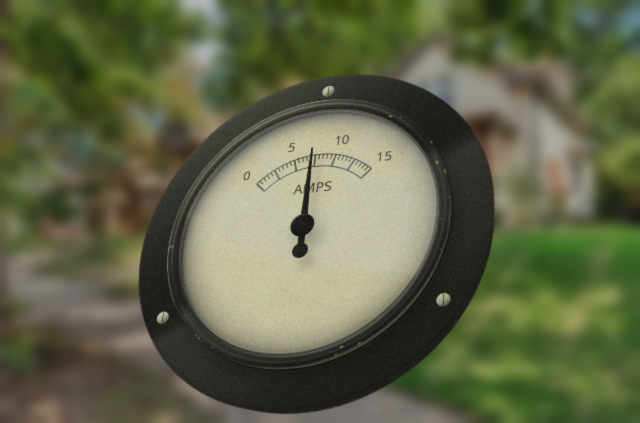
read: **7.5** A
